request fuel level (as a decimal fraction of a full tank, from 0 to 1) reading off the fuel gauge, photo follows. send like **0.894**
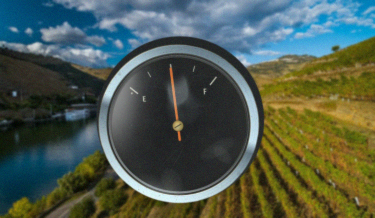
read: **0.5**
